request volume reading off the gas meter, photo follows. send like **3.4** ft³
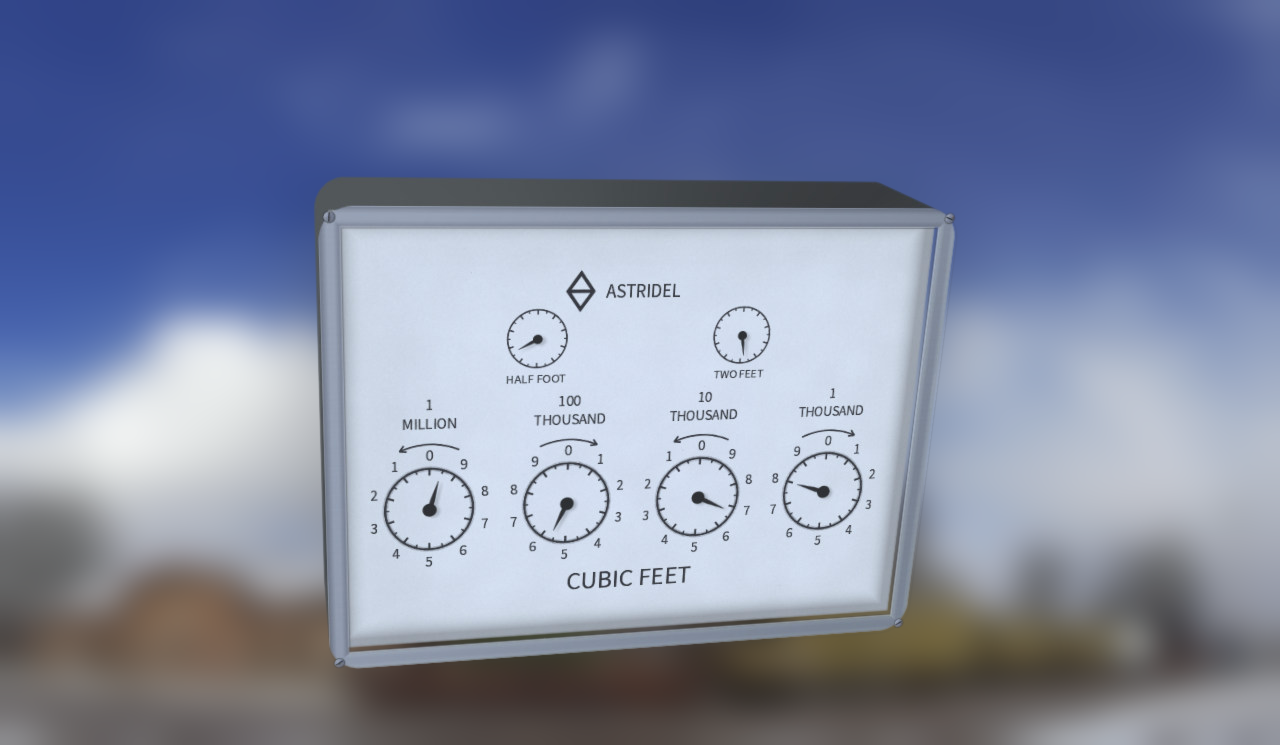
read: **956800** ft³
